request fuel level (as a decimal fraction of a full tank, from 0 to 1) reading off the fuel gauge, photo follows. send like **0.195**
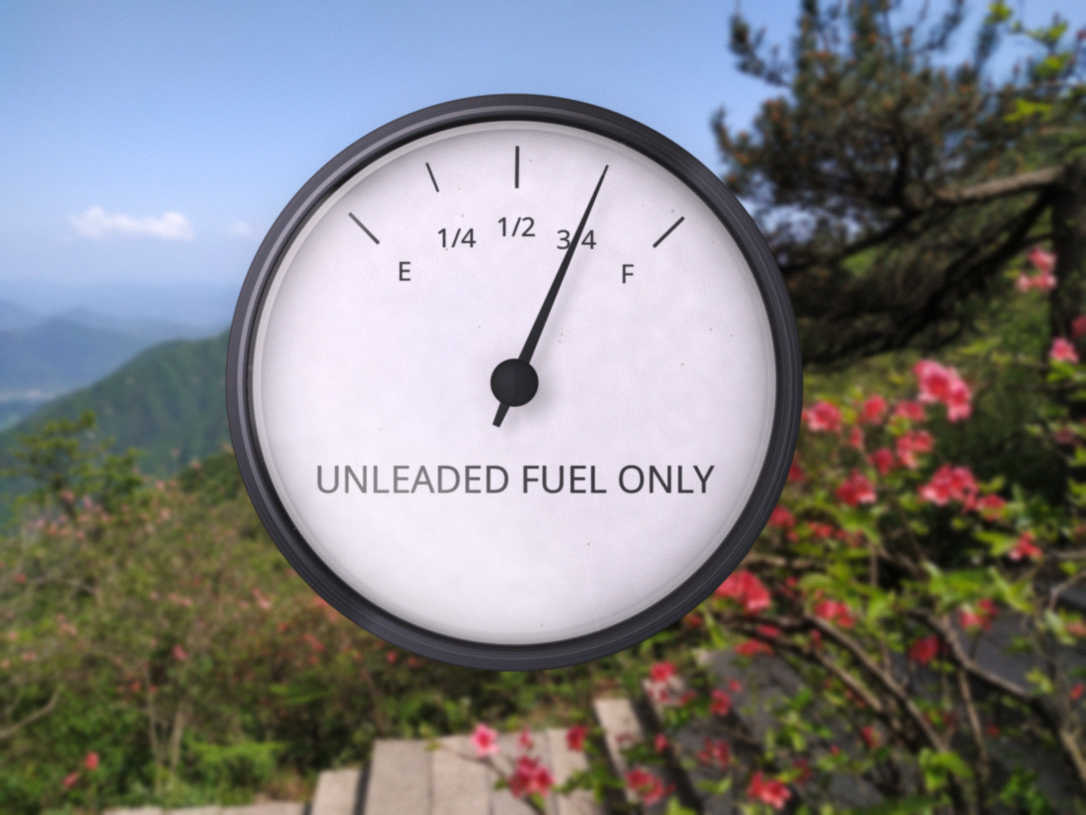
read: **0.75**
